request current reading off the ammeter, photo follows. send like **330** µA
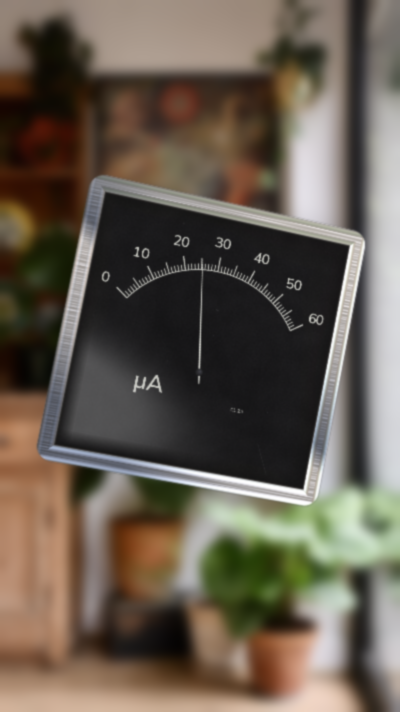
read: **25** µA
